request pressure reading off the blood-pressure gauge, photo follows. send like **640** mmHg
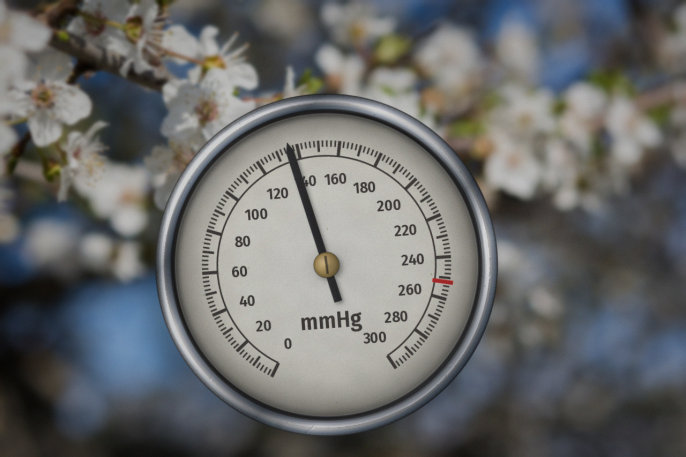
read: **136** mmHg
